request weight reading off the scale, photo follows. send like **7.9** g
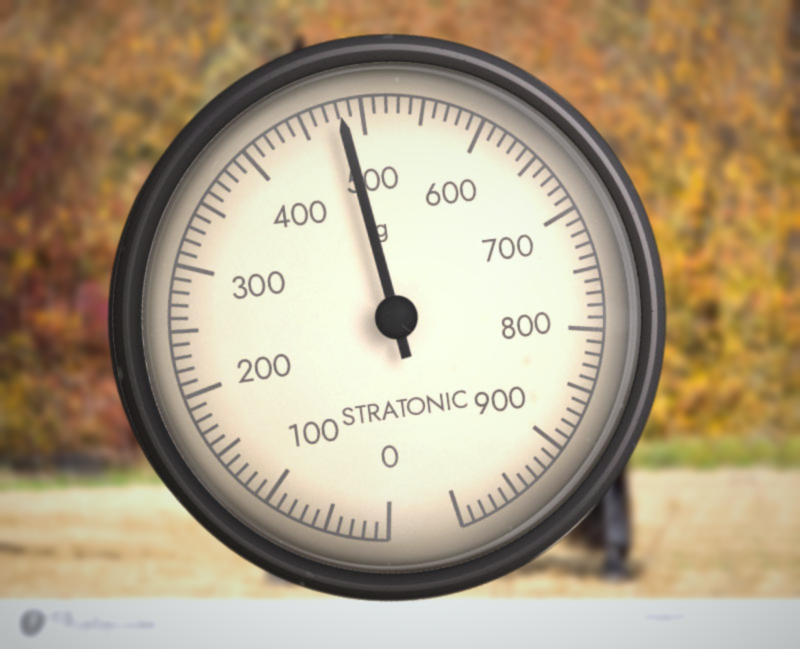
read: **480** g
